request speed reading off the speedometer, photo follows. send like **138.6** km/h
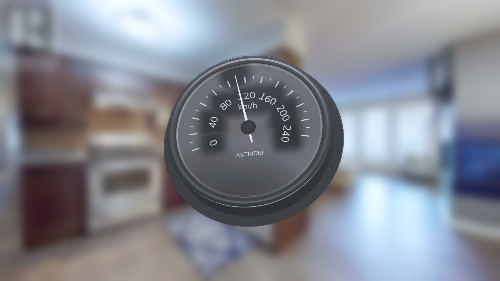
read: **110** km/h
